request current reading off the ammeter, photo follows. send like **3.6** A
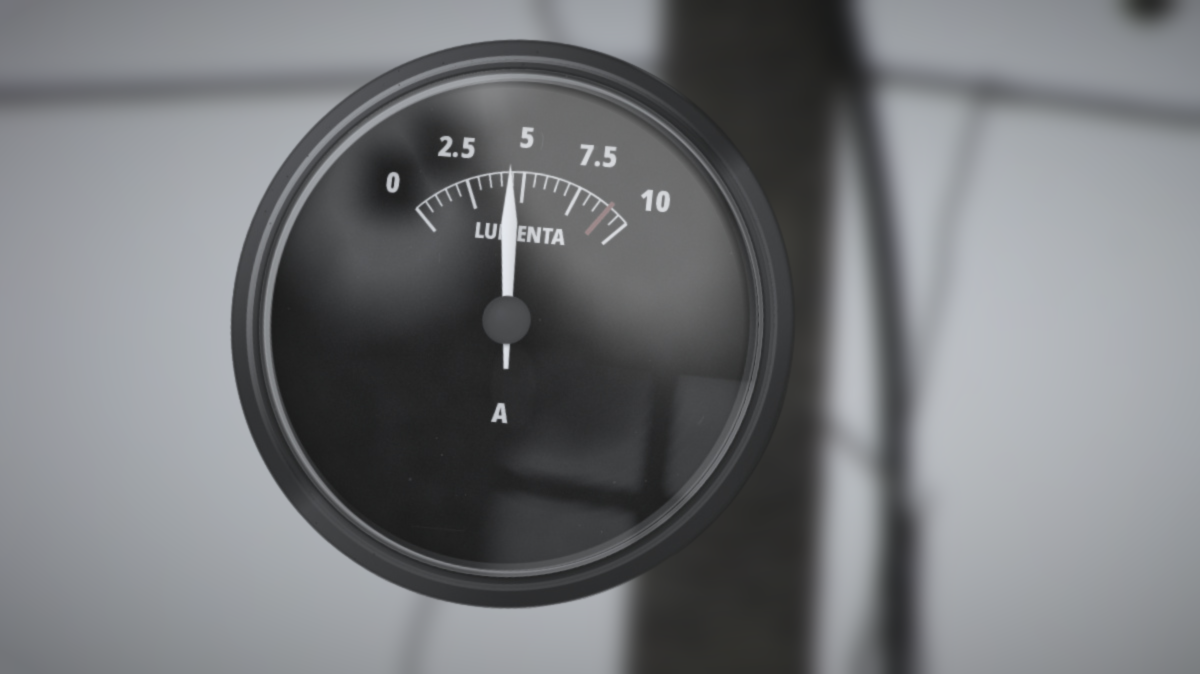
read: **4.5** A
